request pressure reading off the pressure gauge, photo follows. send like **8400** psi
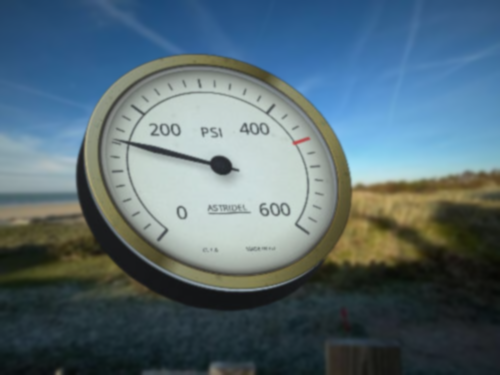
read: **140** psi
